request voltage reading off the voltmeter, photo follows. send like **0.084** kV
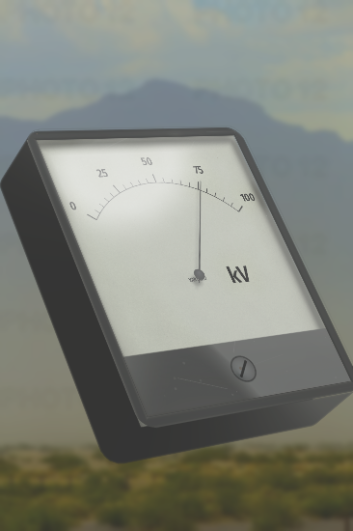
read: **75** kV
